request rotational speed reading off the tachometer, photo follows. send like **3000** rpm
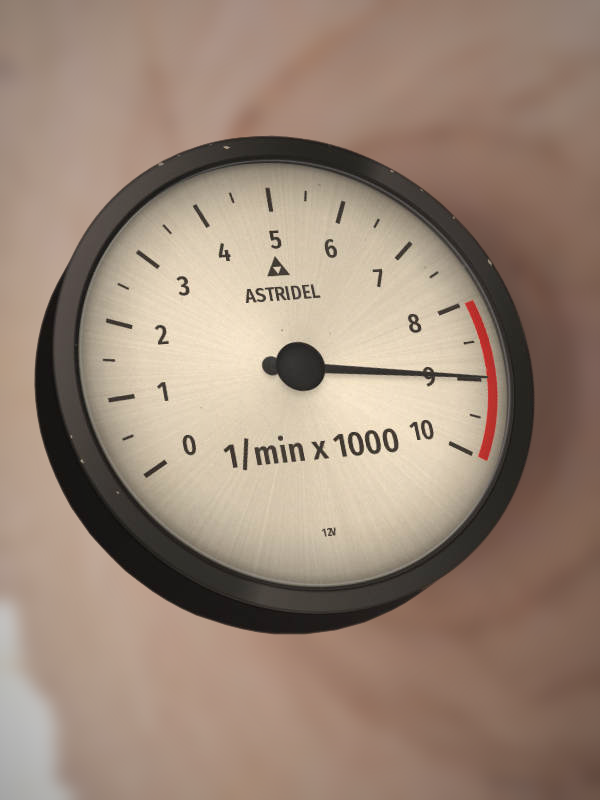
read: **9000** rpm
